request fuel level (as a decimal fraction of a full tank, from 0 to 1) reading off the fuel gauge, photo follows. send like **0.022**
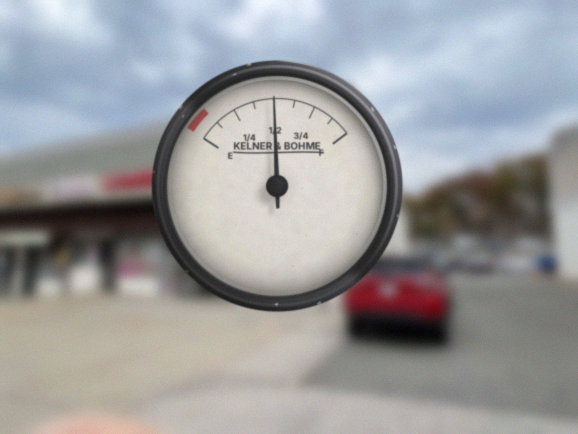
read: **0.5**
